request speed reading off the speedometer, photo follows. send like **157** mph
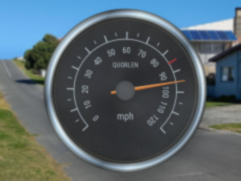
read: **95** mph
